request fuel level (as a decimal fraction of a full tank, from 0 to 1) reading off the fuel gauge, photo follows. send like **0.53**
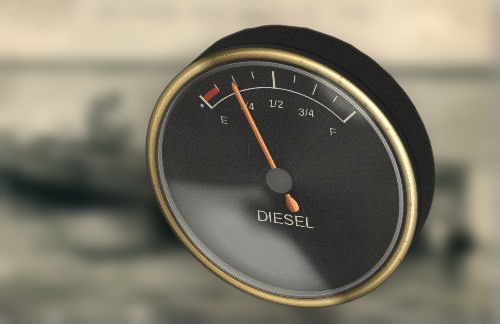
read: **0.25**
